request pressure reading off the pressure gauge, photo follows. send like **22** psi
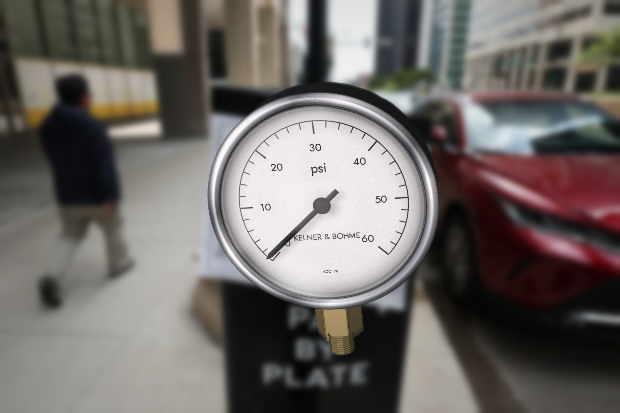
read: **1** psi
